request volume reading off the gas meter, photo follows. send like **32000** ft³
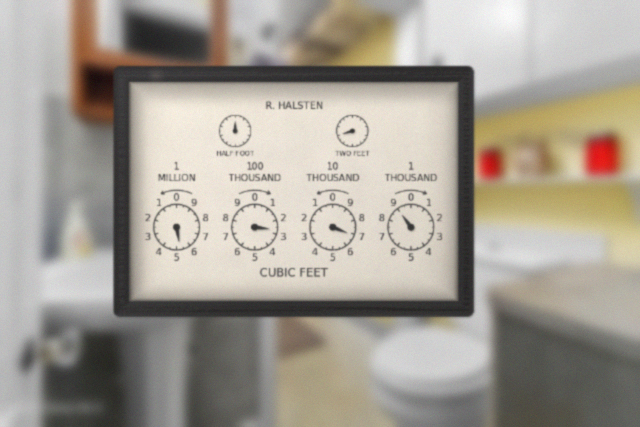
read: **526900** ft³
